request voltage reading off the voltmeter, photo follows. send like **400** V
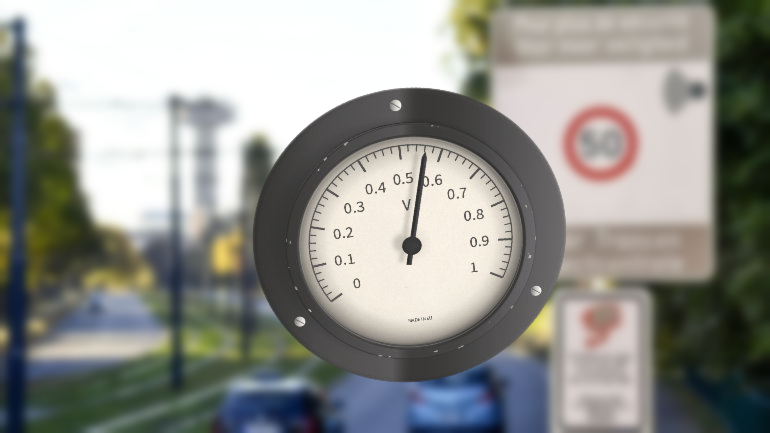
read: **0.56** V
